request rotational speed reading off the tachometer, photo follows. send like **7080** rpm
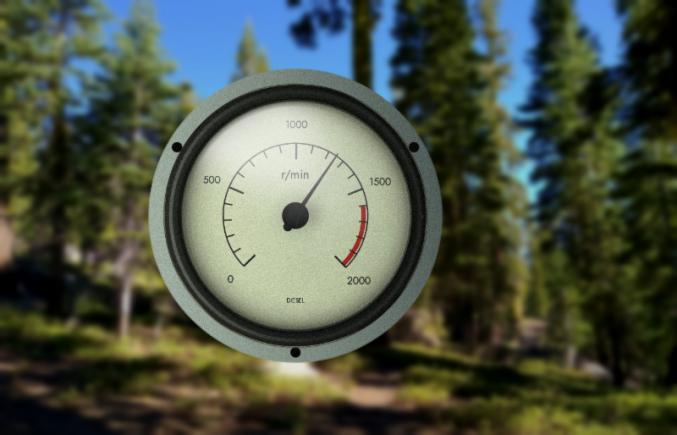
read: **1250** rpm
